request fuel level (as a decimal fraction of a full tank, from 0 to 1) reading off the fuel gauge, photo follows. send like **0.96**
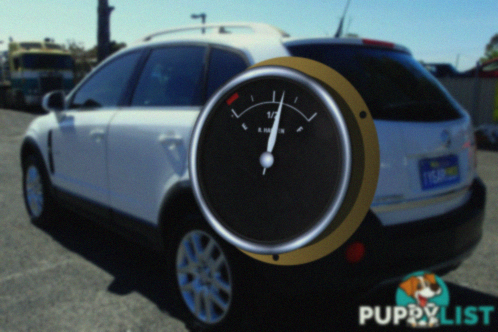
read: **0.625**
